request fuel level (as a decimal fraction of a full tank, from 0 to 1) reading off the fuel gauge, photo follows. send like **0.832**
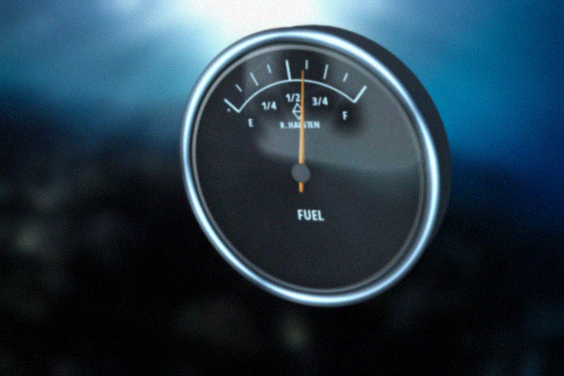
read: **0.625**
